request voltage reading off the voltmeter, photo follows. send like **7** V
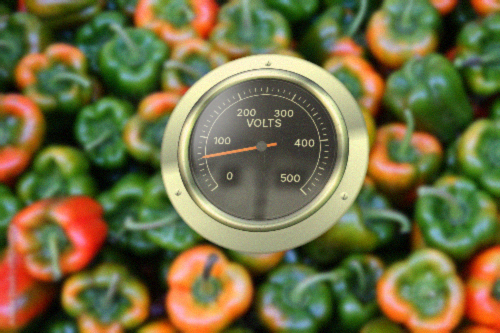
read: **60** V
